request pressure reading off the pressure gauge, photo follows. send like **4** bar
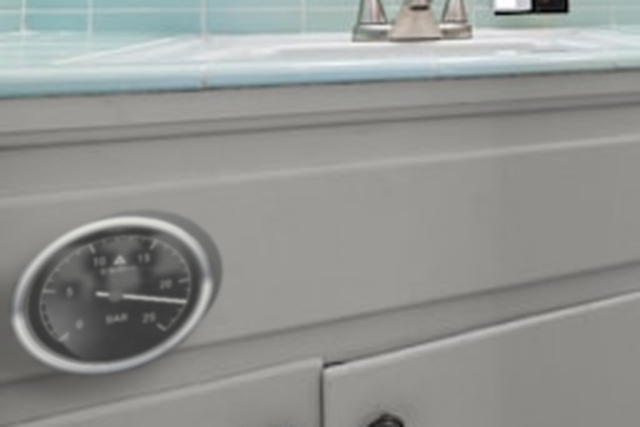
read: **22** bar
